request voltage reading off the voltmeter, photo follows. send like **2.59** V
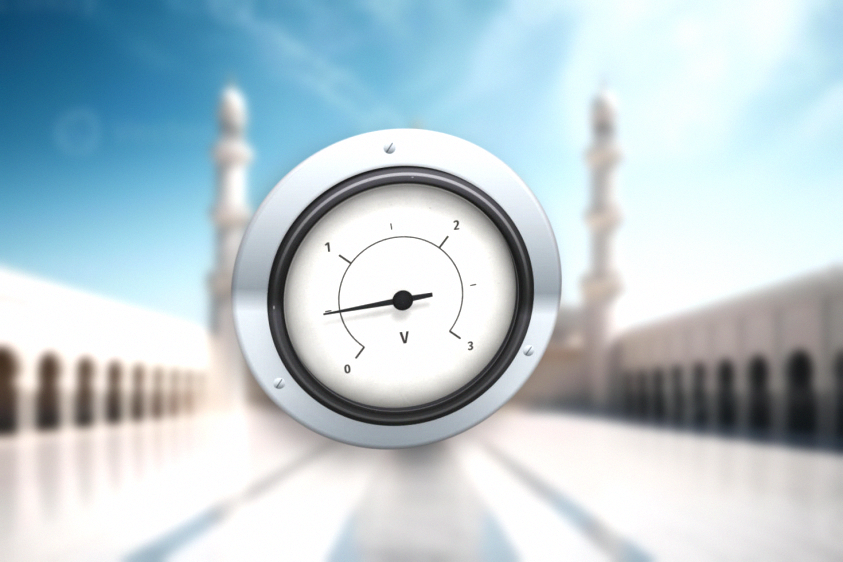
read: **0.5** V
